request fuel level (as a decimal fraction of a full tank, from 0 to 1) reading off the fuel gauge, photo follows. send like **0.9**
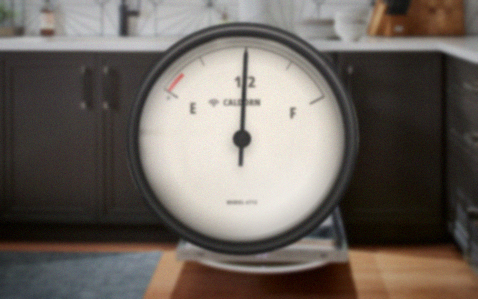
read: **0.5**
